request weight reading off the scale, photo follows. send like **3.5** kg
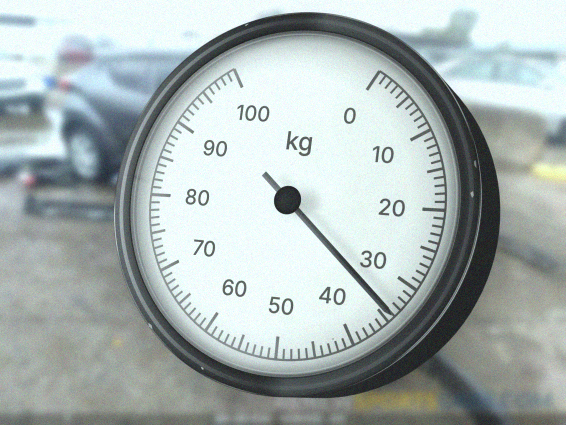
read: **34** kg
